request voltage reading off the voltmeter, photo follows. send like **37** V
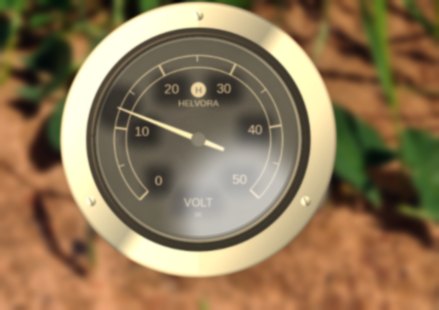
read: **12.5** V
